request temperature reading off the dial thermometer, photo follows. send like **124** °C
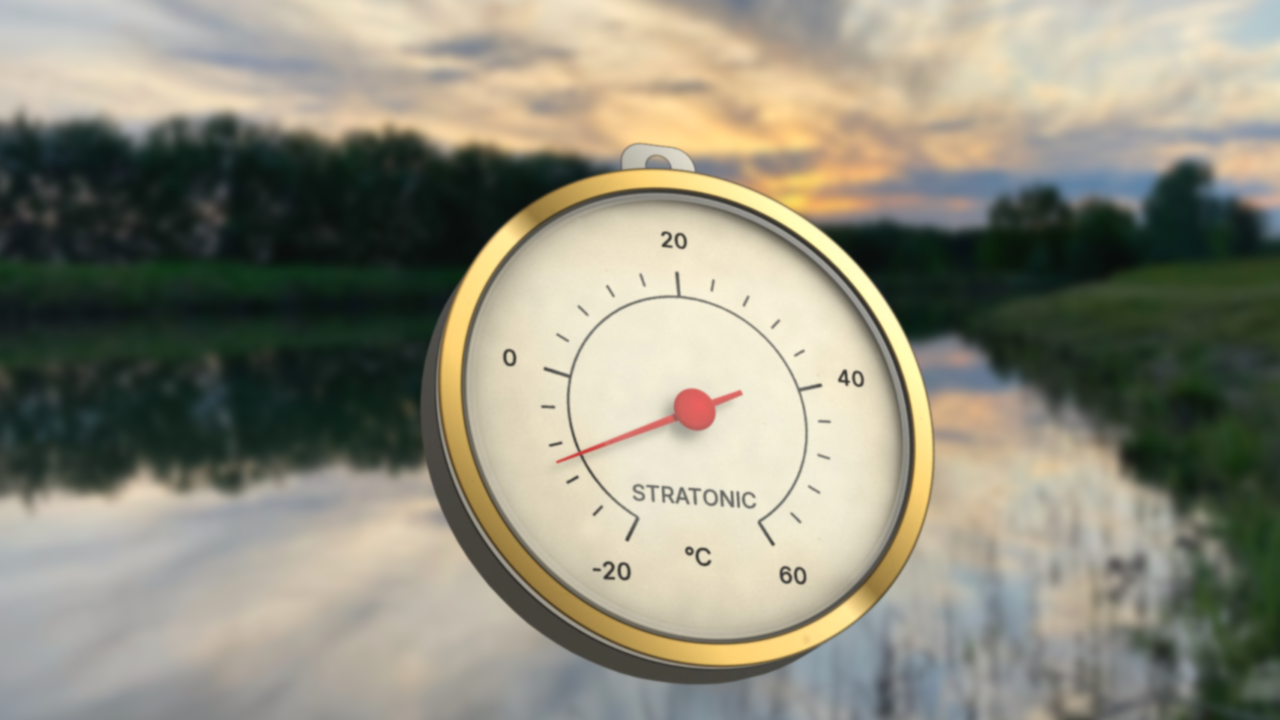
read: **-10** °C
